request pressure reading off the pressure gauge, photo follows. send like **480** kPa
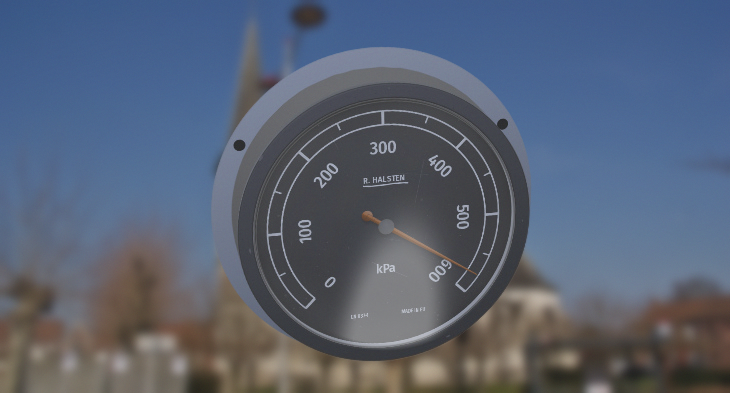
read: **575** kPa
